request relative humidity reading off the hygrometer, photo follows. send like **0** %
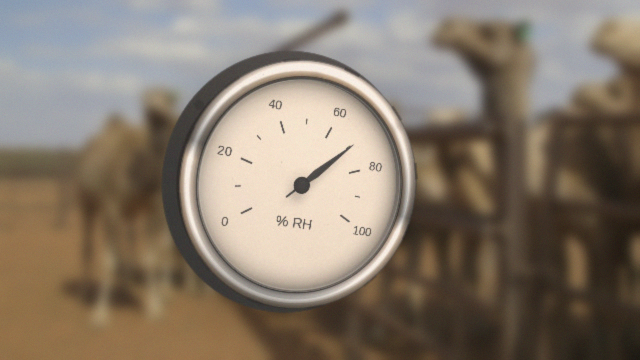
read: **70** %
